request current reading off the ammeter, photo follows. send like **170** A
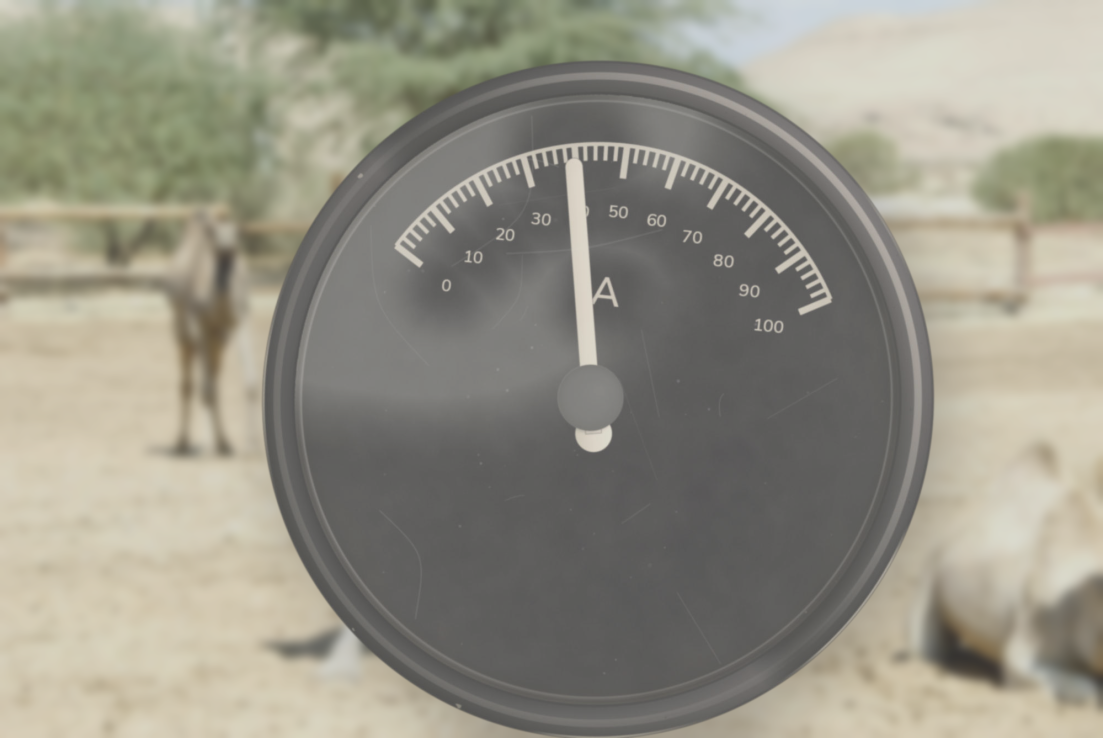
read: **40** A
